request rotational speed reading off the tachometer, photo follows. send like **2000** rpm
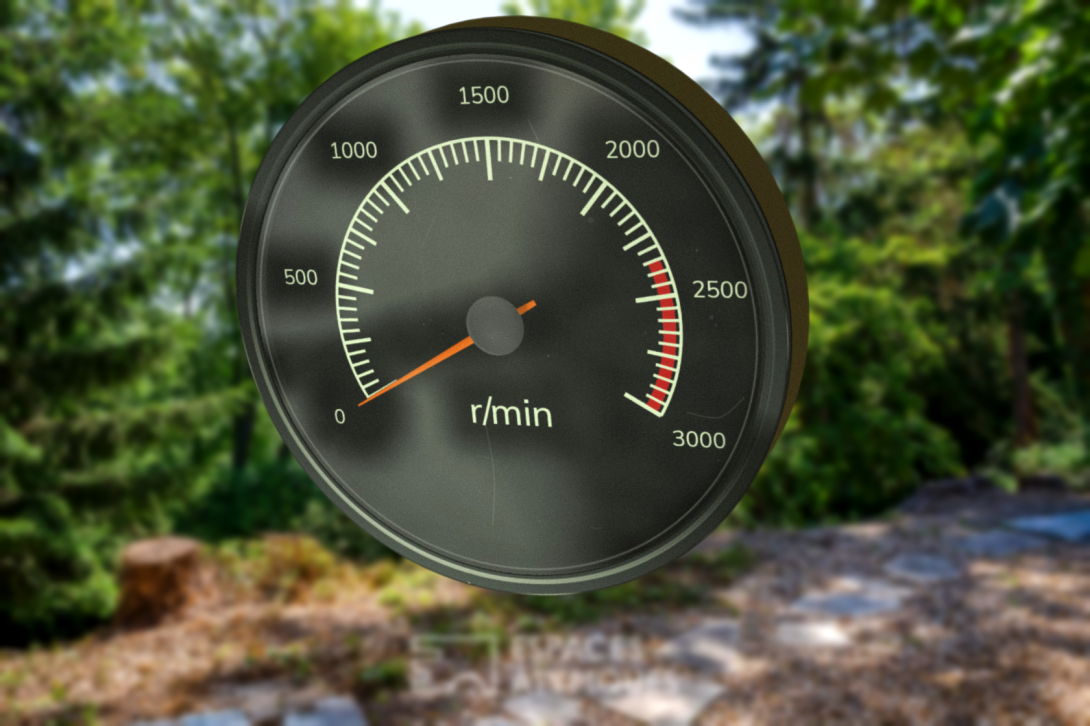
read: **0** rpm
